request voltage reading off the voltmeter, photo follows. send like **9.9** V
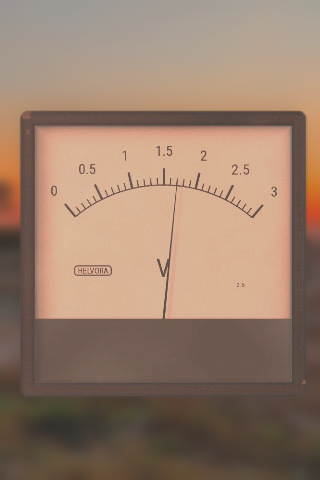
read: **1.7** V
